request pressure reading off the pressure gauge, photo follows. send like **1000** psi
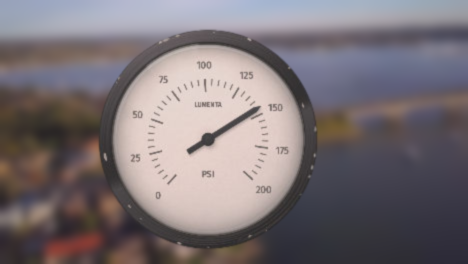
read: **145** psi
